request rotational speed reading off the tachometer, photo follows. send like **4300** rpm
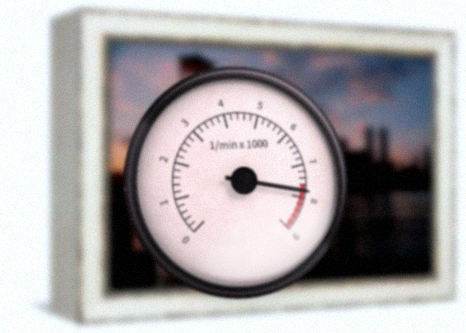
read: **7800** rpm
